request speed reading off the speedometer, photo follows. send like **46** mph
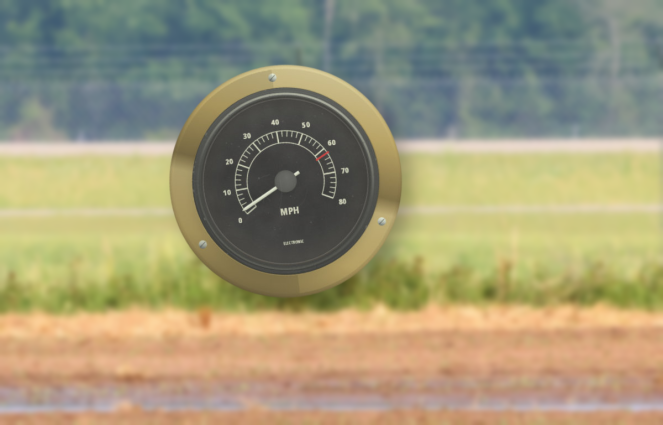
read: **2** mph
